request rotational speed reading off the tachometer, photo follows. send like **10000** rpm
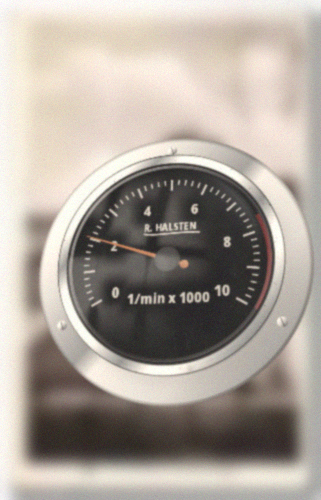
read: **2000** rpm
